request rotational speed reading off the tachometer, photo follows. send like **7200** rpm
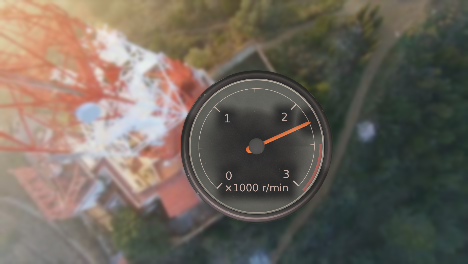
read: **2250** rpm
